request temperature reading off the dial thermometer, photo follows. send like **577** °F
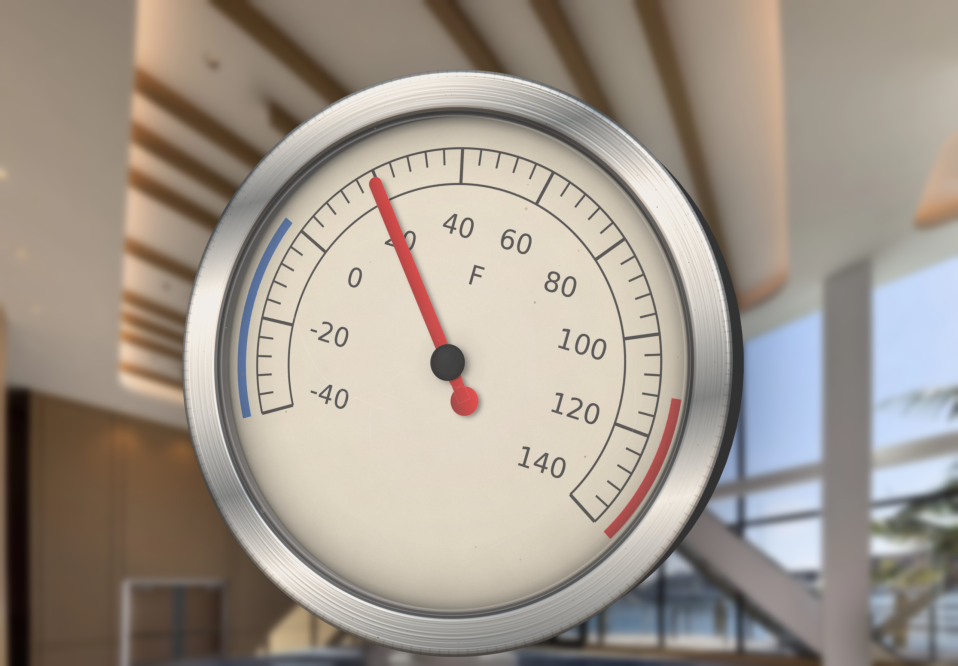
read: **20** °F
